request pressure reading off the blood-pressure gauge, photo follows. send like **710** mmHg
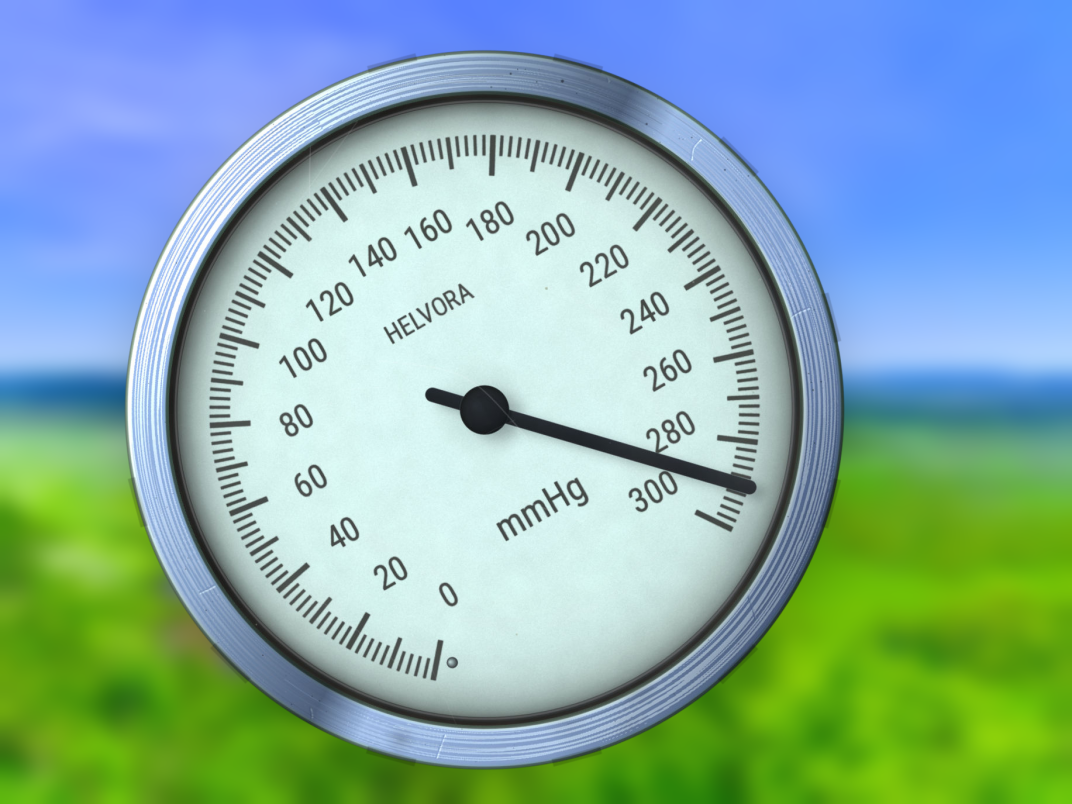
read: **290** mmHg
